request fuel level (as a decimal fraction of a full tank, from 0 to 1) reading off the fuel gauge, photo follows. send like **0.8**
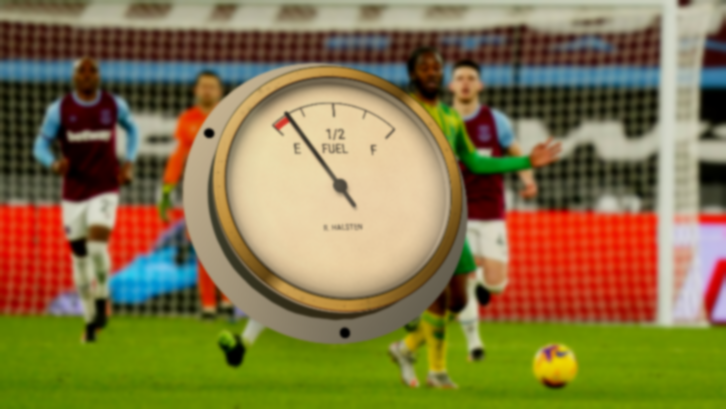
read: **0.125**
